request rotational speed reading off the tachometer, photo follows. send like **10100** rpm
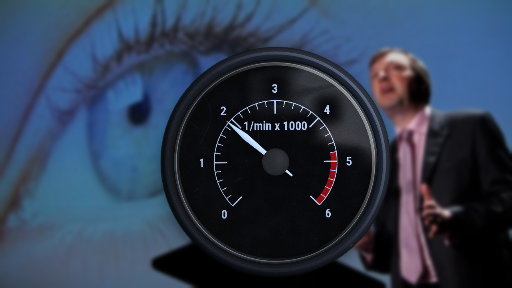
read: **1900** rpm
